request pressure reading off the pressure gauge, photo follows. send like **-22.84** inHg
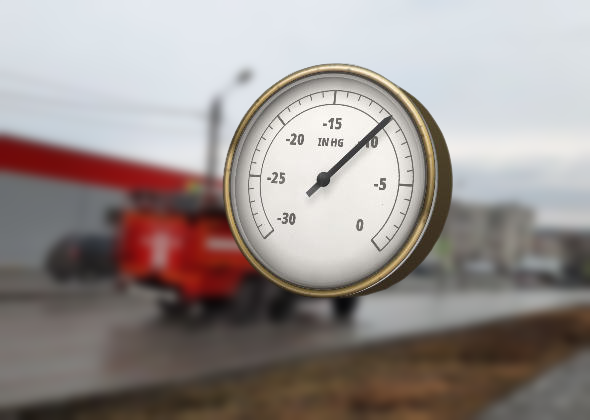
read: **-10** inHg
